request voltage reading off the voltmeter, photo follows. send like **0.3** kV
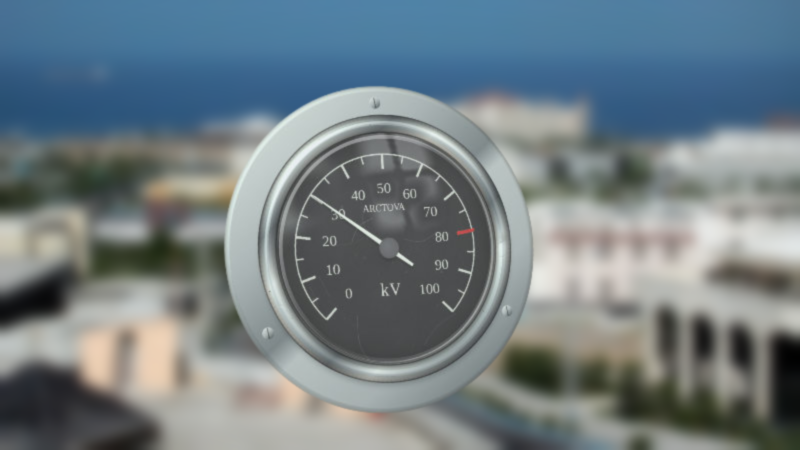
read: **30** kV
